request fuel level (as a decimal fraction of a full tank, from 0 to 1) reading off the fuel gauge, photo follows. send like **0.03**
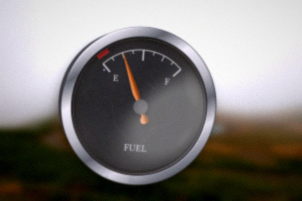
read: **0.25**
